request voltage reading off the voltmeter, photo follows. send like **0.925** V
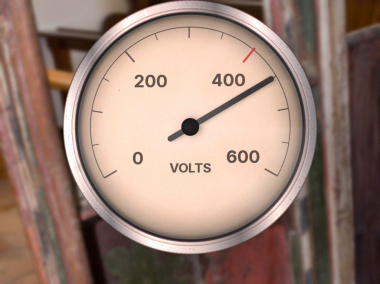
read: **450** V
